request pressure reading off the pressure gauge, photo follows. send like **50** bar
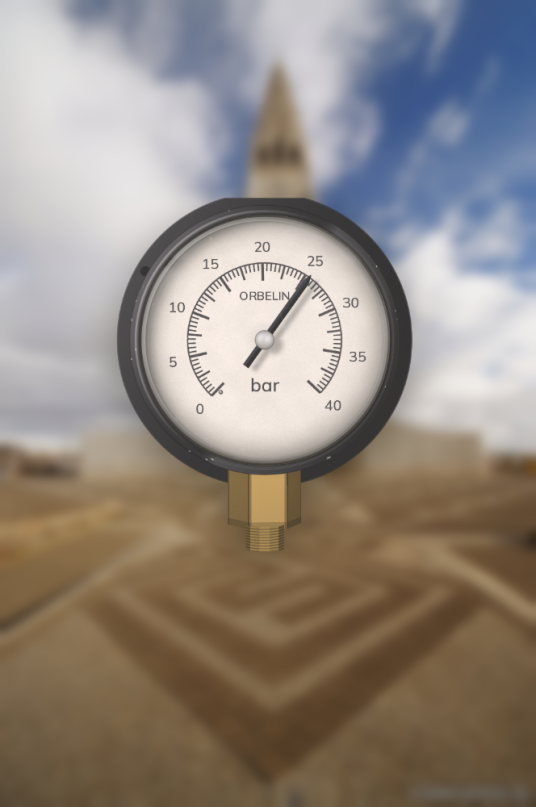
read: **25.5** bar
